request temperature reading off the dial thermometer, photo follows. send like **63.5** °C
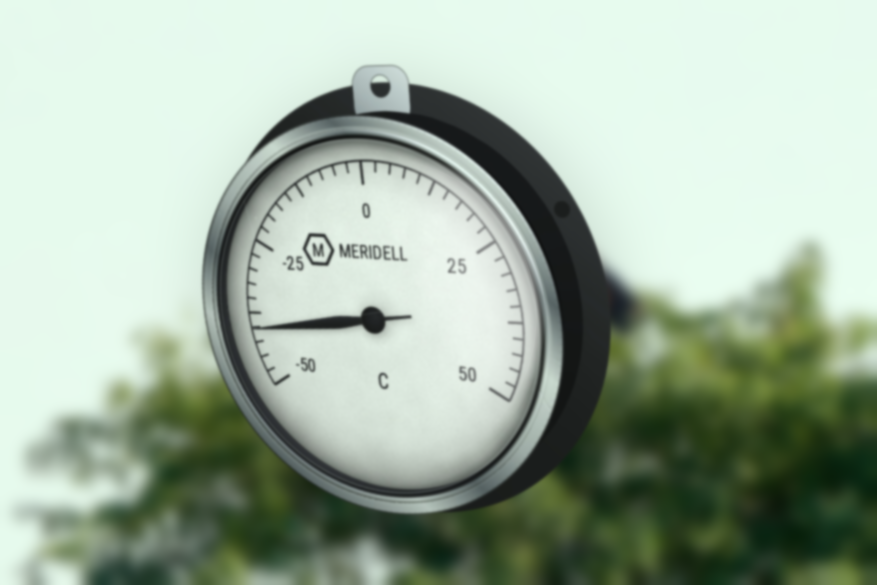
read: **-40** °C
